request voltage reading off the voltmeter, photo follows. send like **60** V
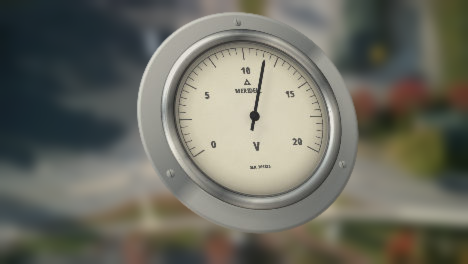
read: **11.5** V
